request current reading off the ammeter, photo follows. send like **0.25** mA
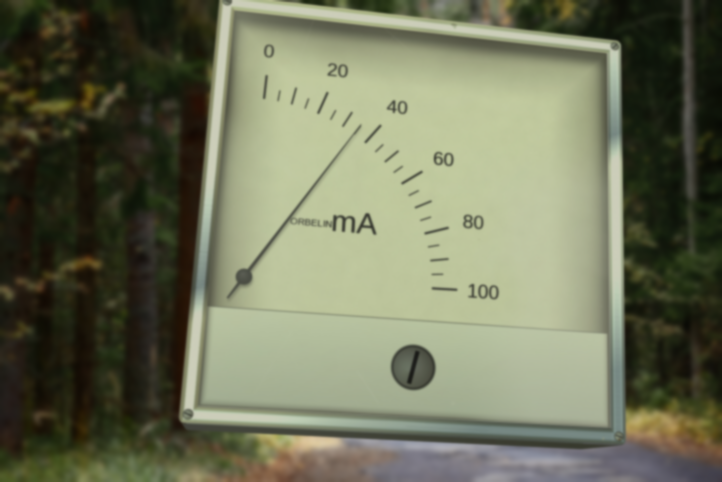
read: **35** mA
